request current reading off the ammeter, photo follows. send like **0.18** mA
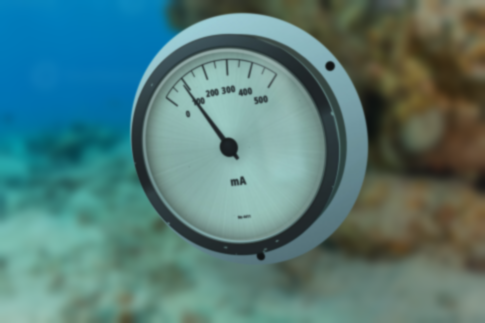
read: **100** mA
